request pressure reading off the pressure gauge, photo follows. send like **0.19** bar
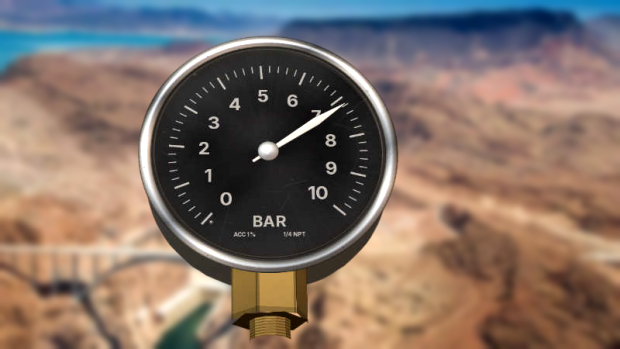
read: **7.2** bar
